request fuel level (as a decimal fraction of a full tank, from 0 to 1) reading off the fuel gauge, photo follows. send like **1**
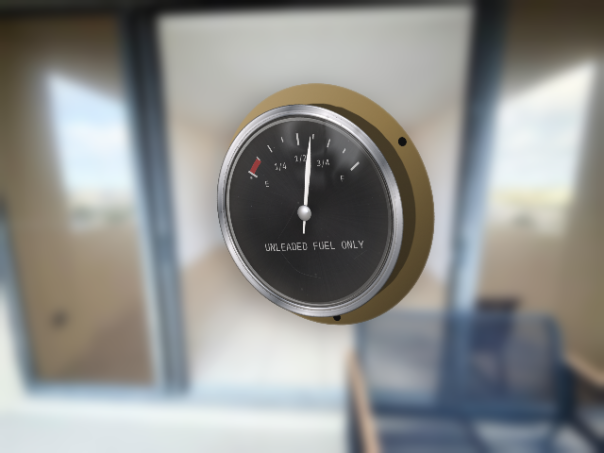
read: **0.625**
